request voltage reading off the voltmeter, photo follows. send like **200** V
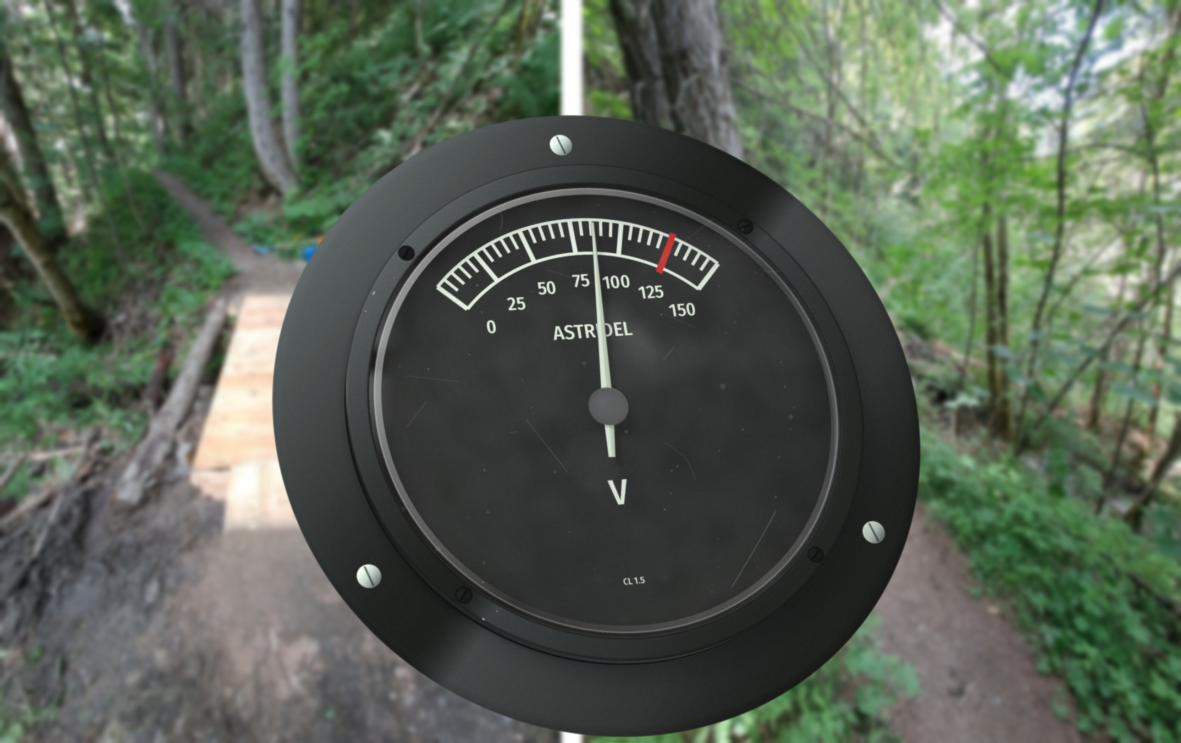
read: **85** V
